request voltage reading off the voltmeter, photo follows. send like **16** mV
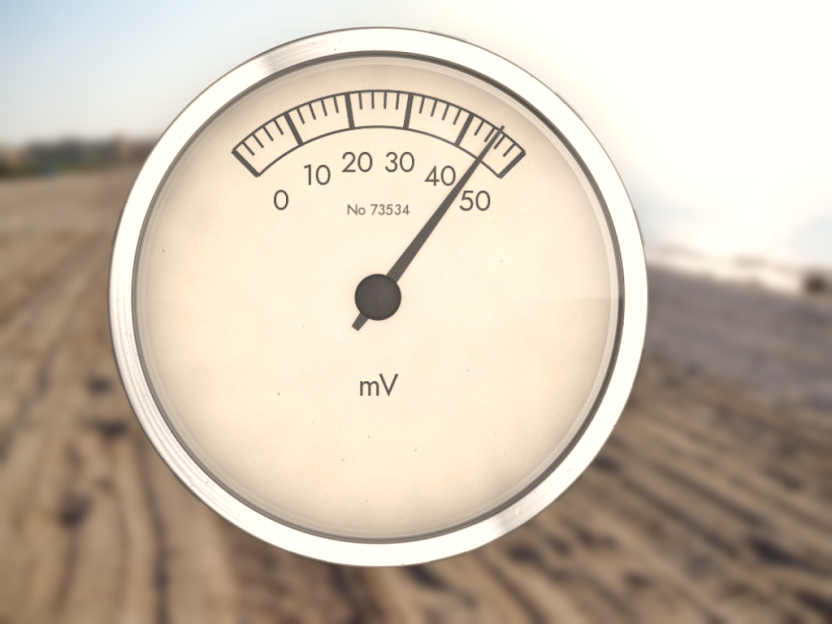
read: **45** mV
